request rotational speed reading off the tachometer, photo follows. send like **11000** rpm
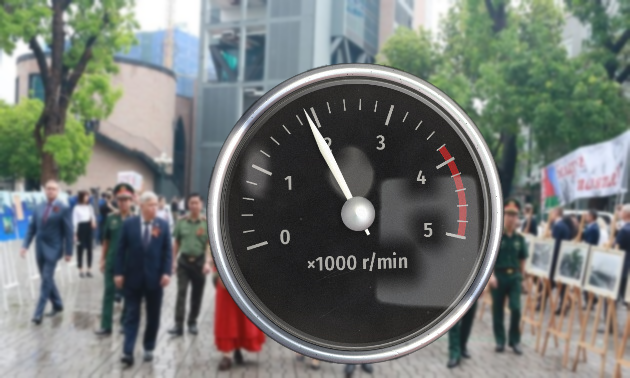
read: **1900** rpm
